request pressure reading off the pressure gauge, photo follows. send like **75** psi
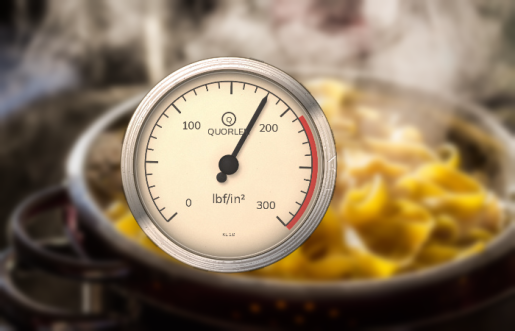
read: **180** psi
